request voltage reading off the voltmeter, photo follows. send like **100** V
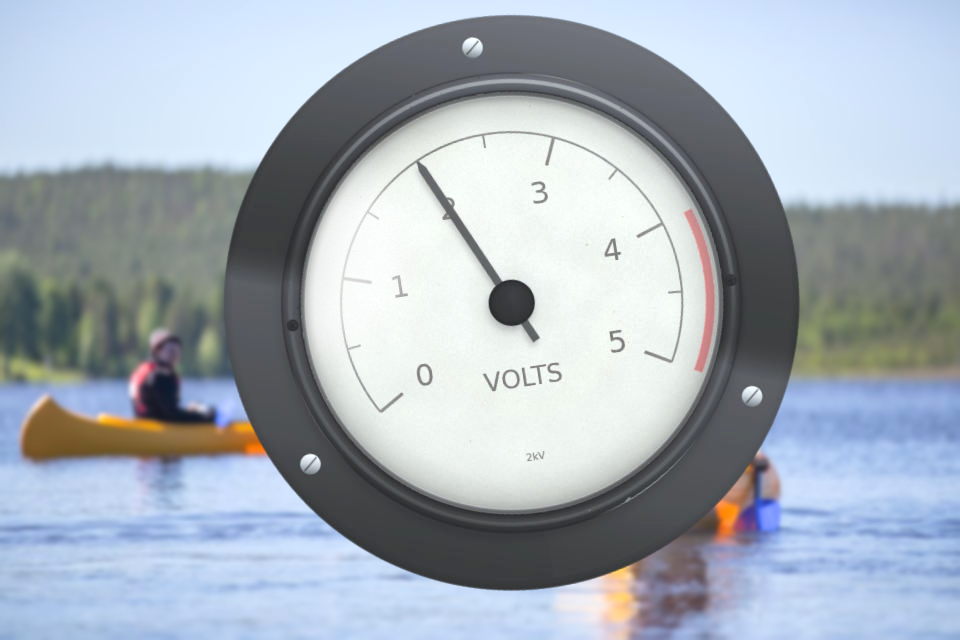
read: **2** V
